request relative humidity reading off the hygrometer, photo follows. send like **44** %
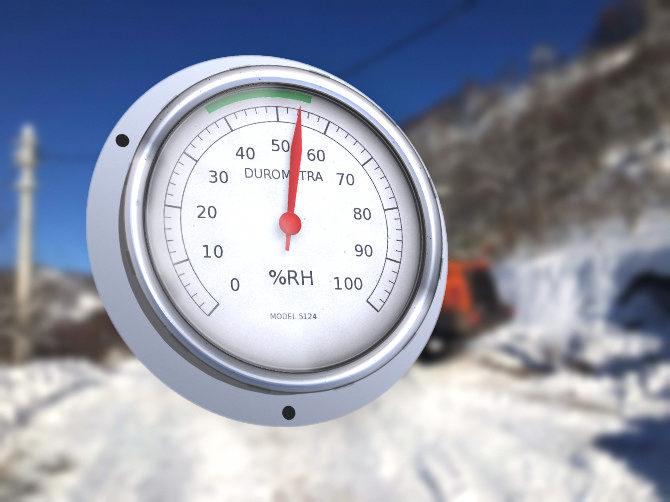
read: **54** %
